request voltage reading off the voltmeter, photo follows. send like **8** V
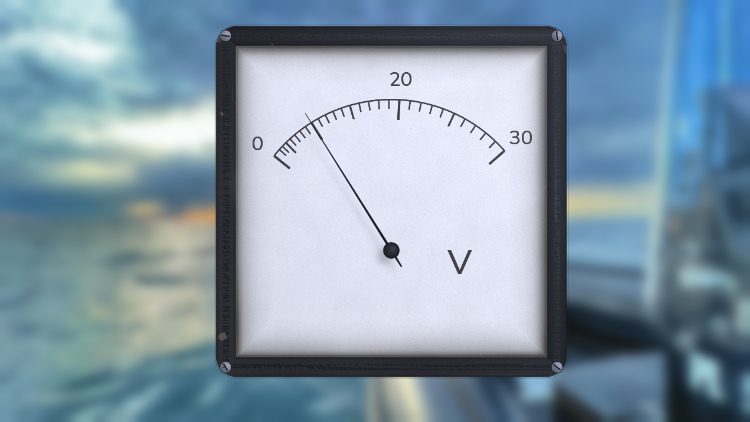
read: **10** V
